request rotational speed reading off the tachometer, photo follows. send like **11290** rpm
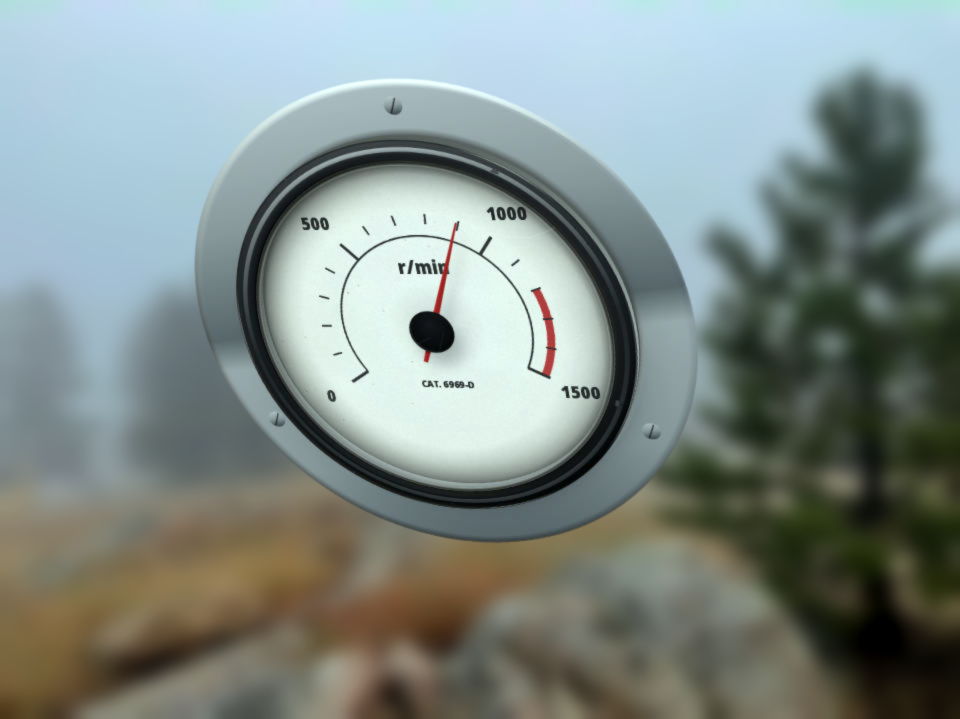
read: **900** rpm
